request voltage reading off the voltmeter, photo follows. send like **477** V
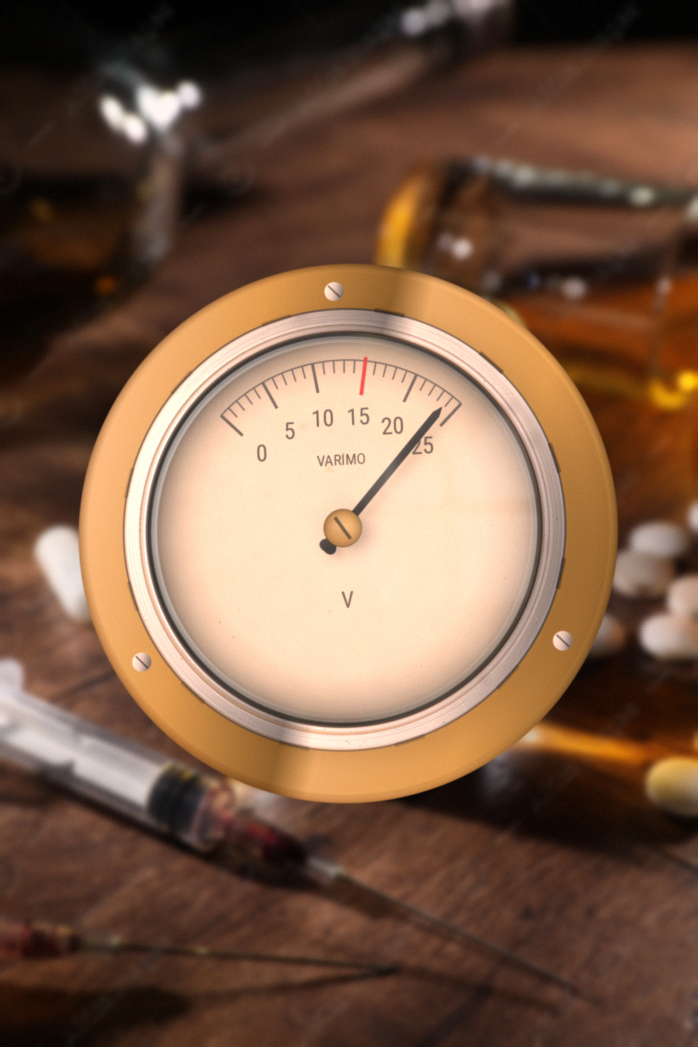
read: **24** V
